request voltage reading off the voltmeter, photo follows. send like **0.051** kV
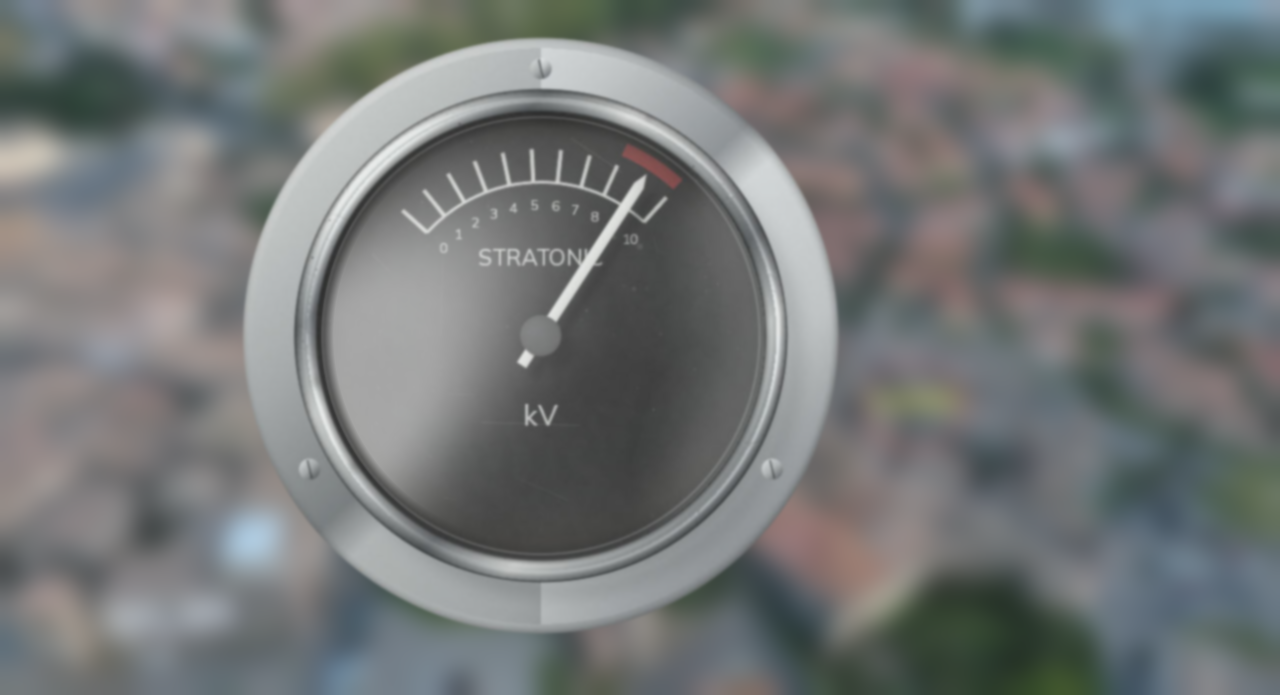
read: **9** kV
